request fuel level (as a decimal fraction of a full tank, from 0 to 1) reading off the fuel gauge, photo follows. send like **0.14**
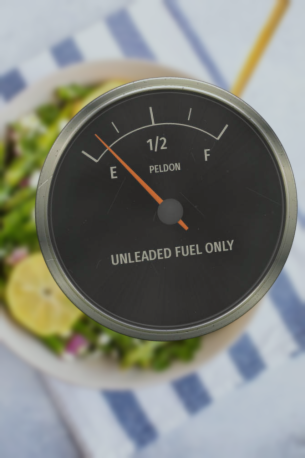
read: **0.125**
